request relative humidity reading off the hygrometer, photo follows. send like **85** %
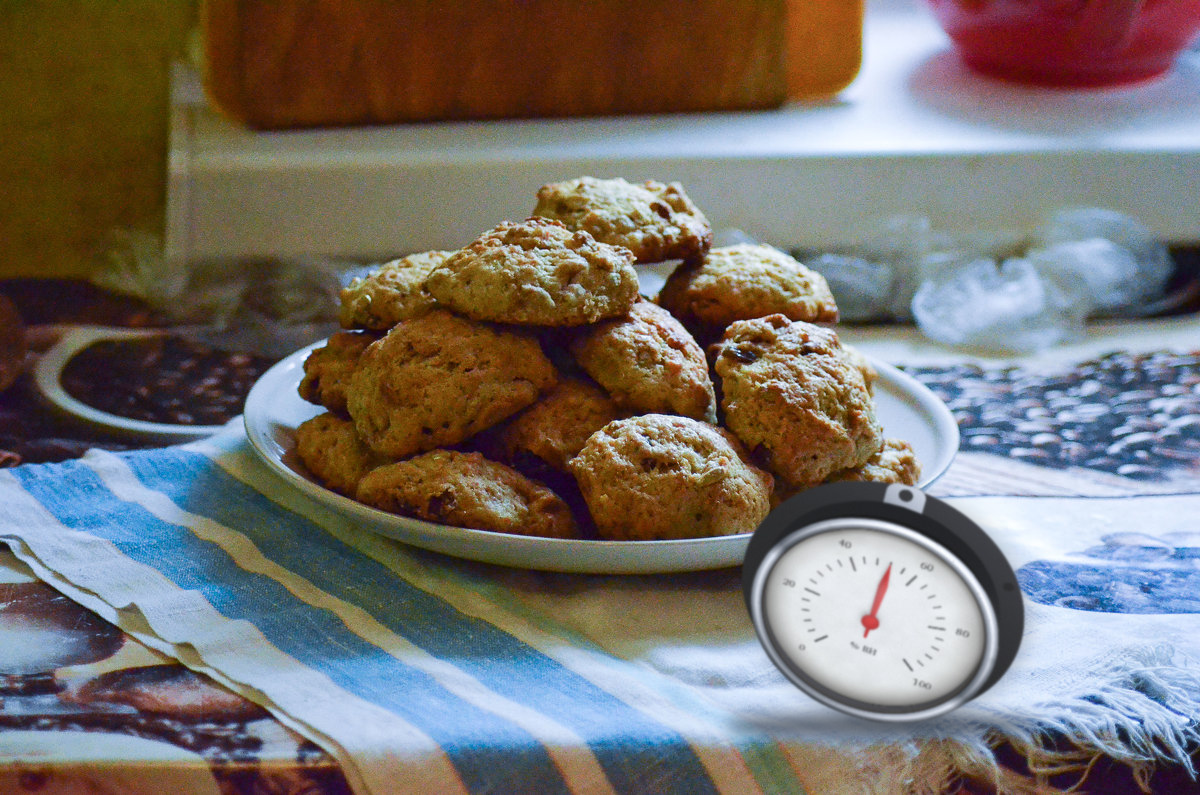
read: **52** %
